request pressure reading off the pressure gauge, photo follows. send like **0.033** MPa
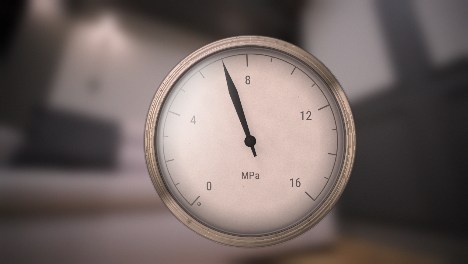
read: **7** MPa
